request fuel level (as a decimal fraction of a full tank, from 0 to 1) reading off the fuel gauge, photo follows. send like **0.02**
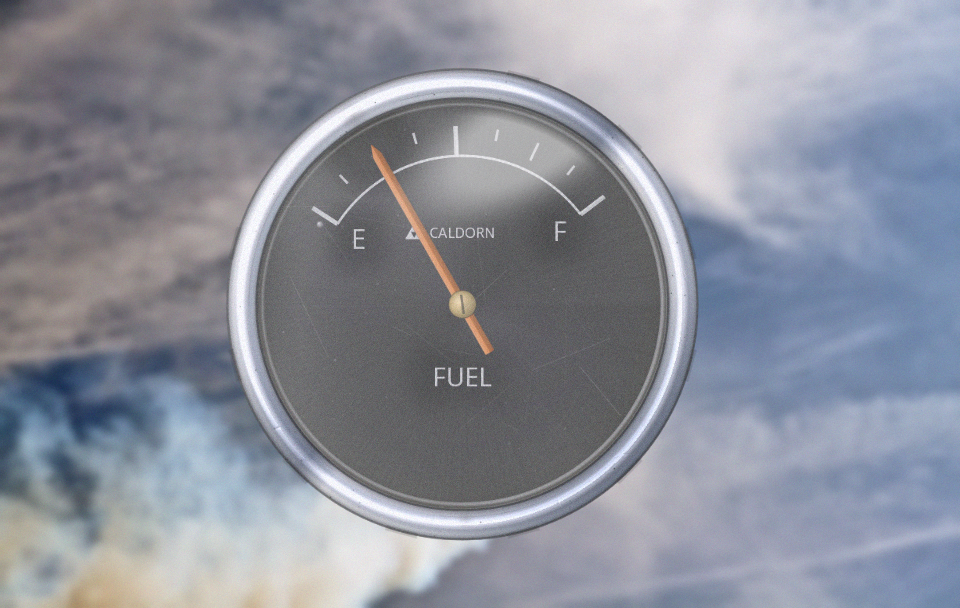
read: **0.25**
